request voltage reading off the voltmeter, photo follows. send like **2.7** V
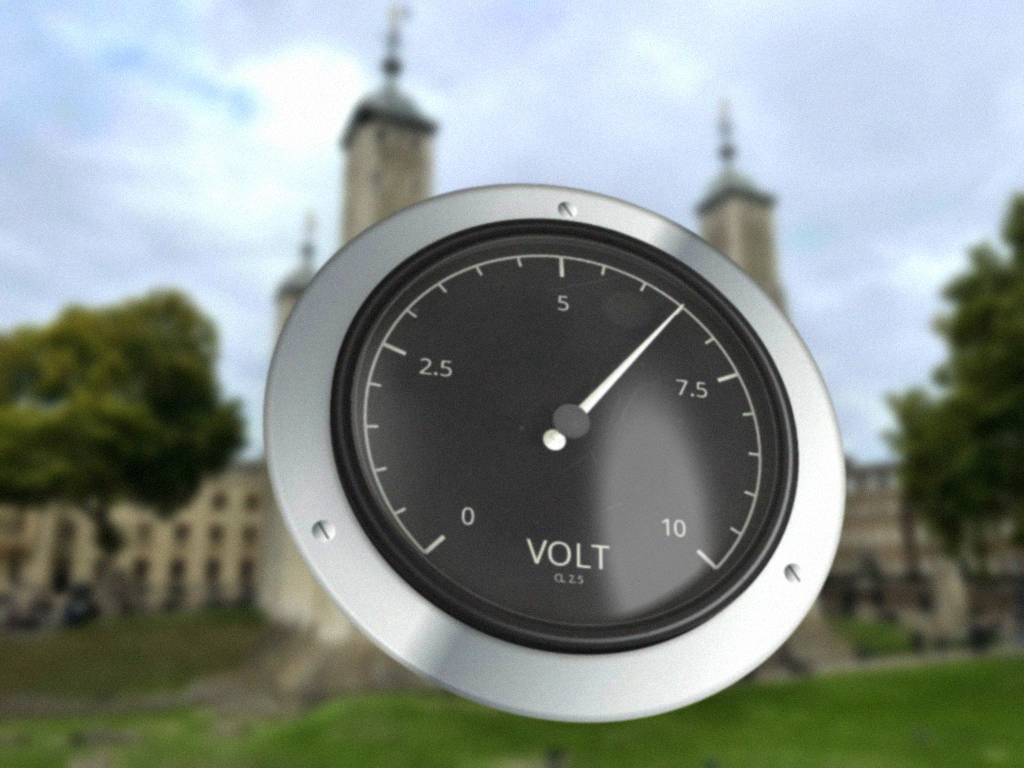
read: **6.5** V
